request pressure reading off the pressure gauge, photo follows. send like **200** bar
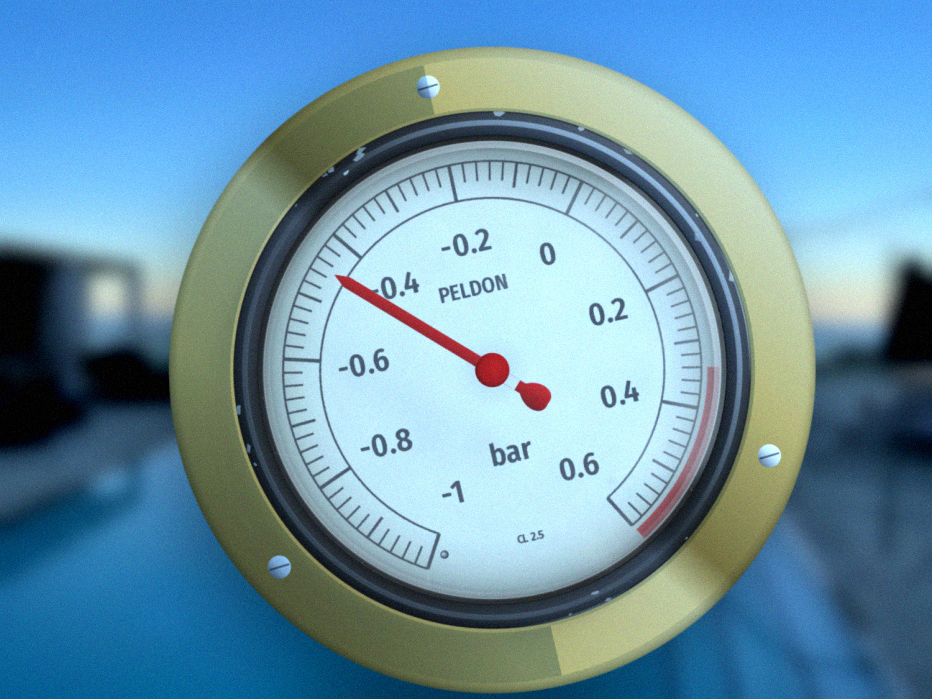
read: **-0.45** bar
